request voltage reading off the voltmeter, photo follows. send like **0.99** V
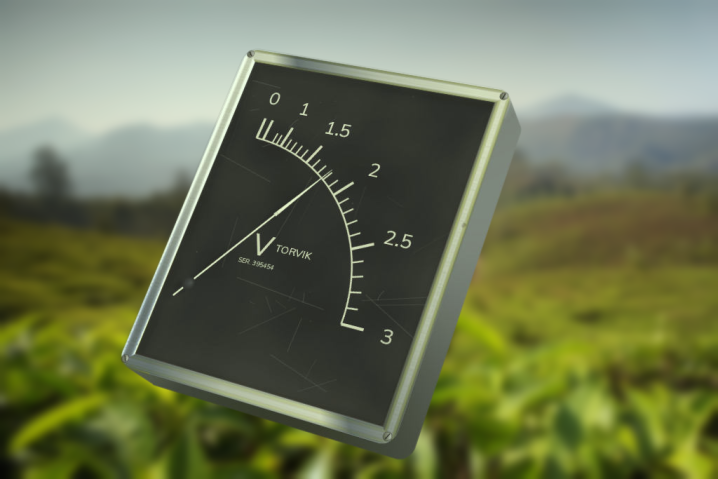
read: **1.8** V
